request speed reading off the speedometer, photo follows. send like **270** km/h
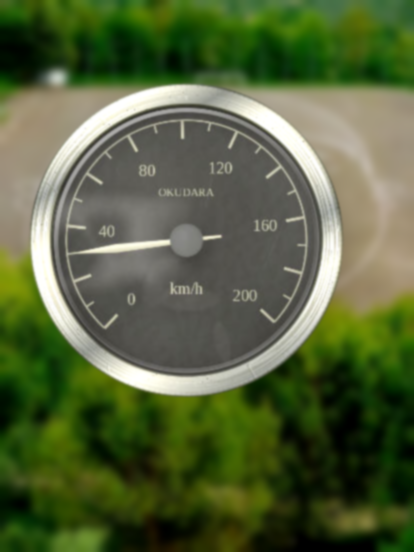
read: **30** km/h
